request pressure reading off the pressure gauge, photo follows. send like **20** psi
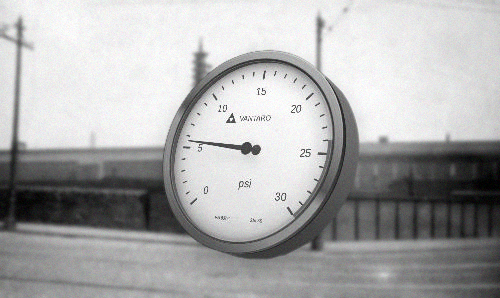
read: **5.5** psi
